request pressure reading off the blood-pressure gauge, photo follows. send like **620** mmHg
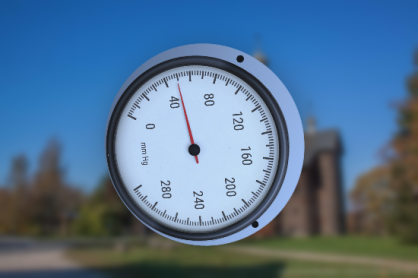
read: **50** mmHg
